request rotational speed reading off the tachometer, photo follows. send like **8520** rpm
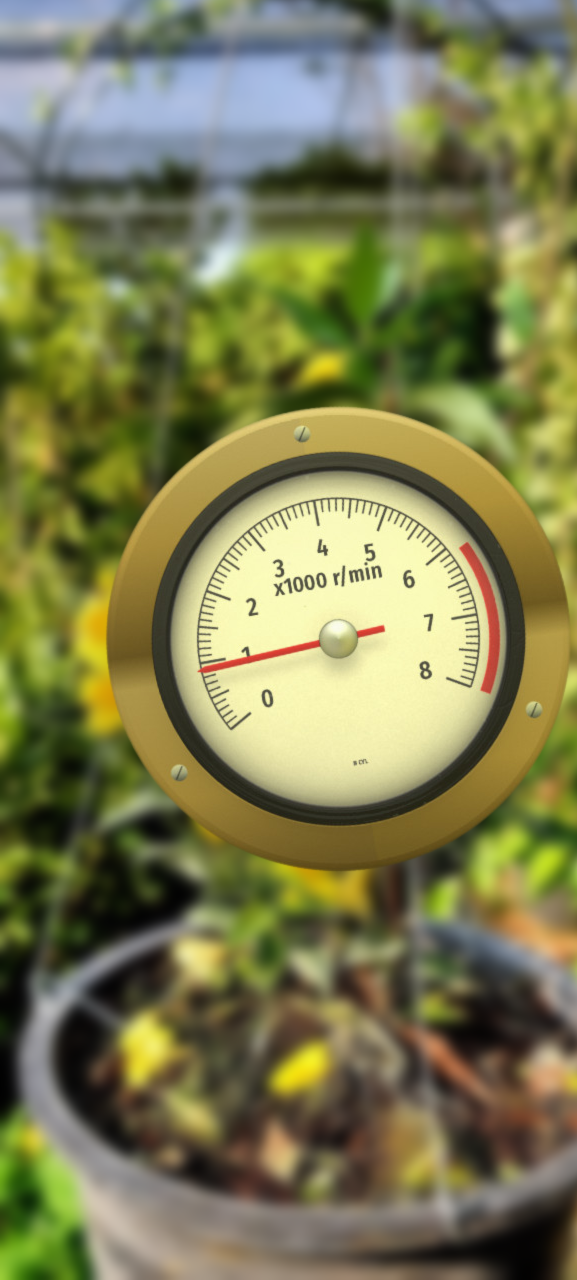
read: **900** rpm
